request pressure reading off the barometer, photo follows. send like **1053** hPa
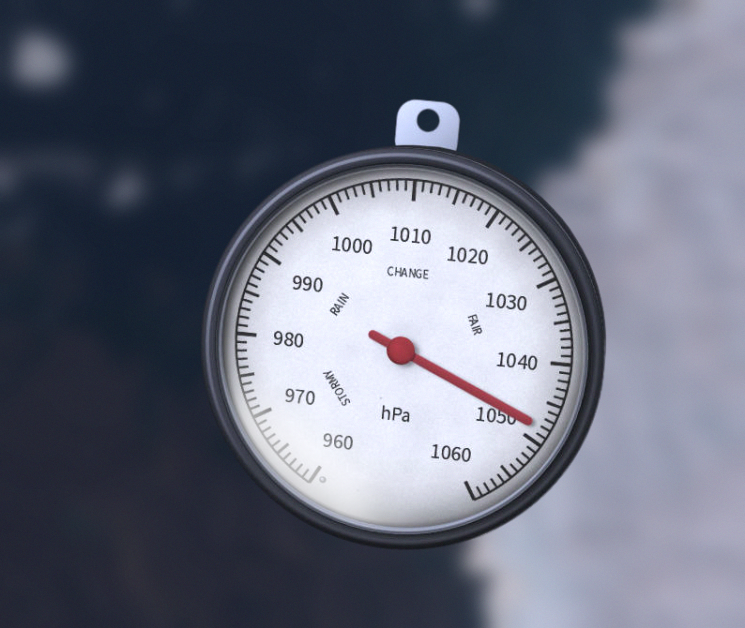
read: **1048** hPa
